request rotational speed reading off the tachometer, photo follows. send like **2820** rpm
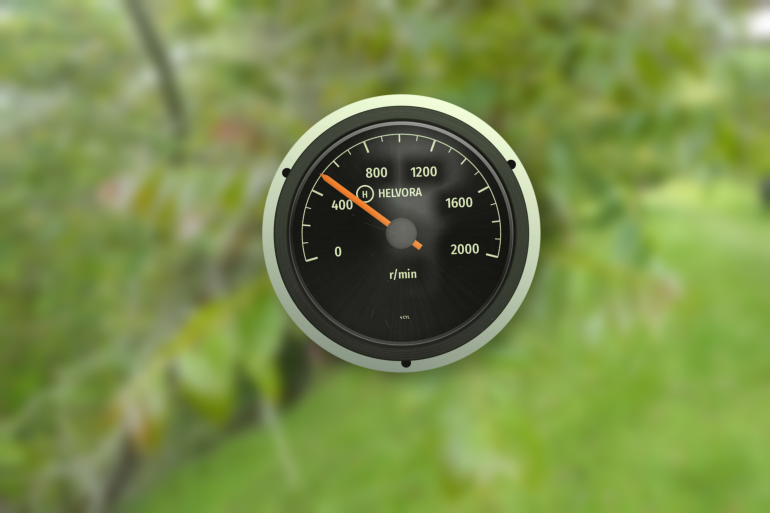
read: **500** rpm
